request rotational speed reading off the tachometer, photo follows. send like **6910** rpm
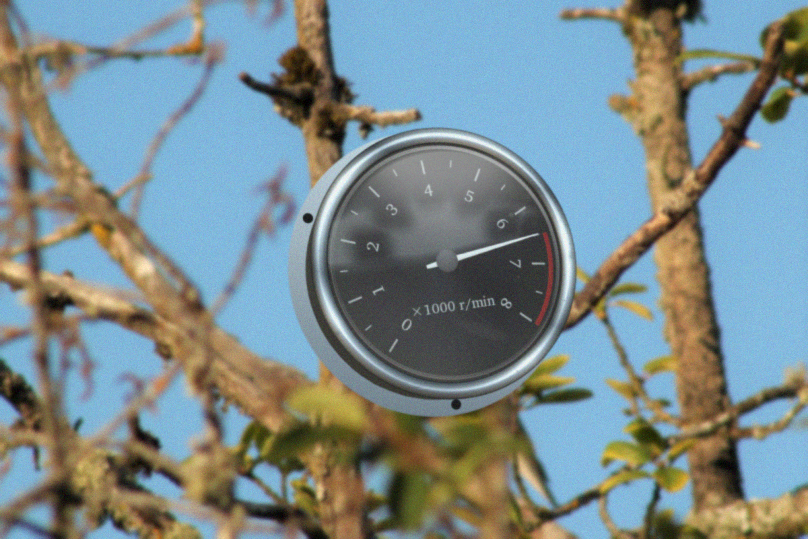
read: **6500** rpm
